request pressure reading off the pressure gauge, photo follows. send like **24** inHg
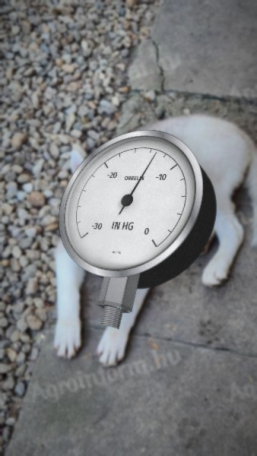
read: **-13** inHg
